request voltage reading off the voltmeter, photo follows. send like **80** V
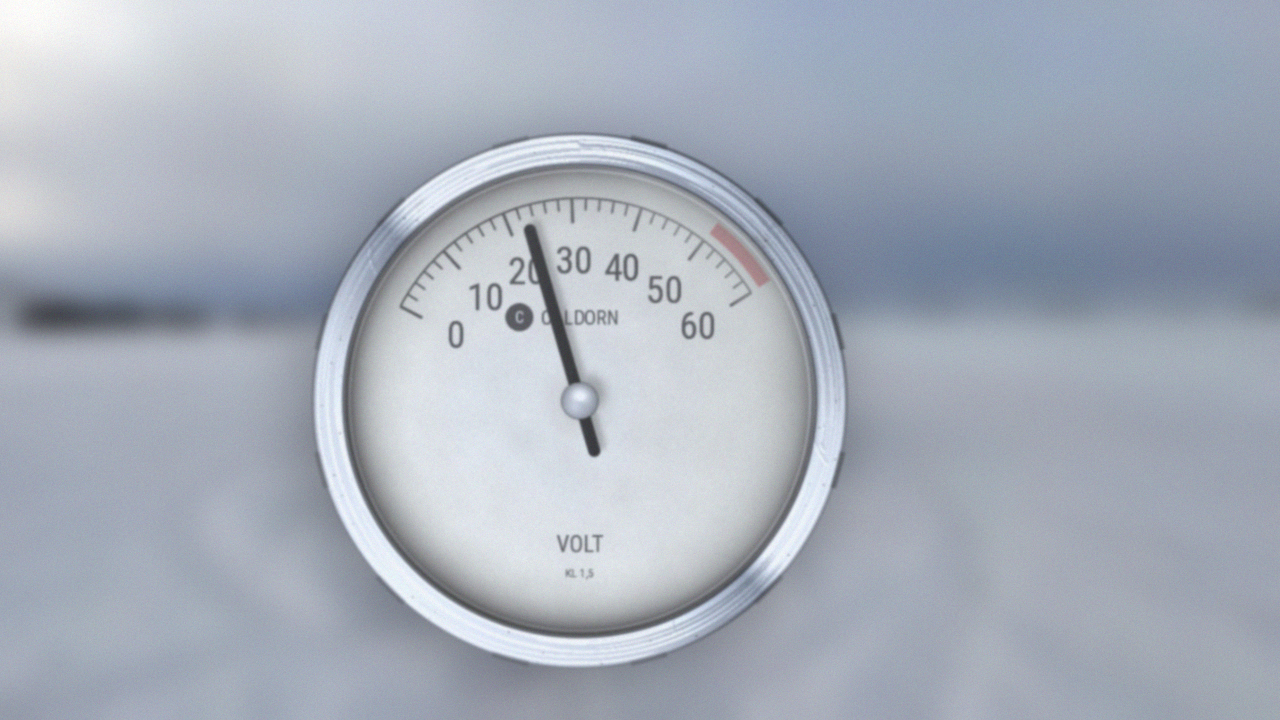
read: **23** V
